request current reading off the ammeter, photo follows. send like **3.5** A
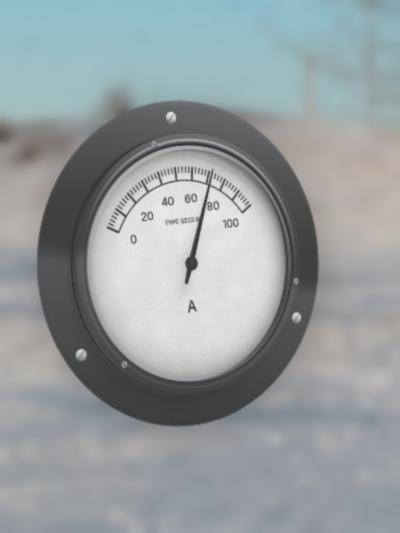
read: **70** A
